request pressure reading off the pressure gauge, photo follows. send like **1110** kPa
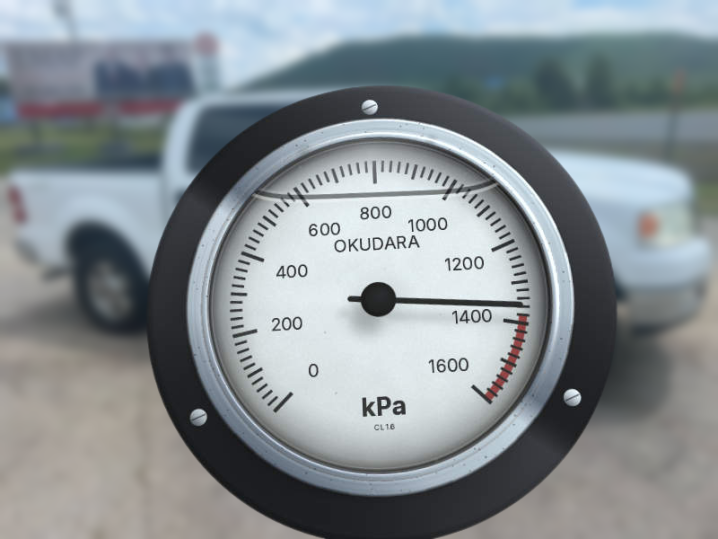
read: **1360** kPa
